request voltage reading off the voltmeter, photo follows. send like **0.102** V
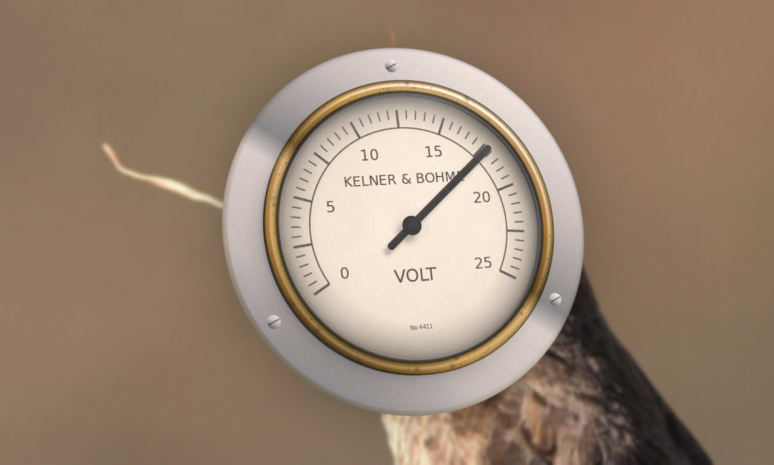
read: **17.75** V
